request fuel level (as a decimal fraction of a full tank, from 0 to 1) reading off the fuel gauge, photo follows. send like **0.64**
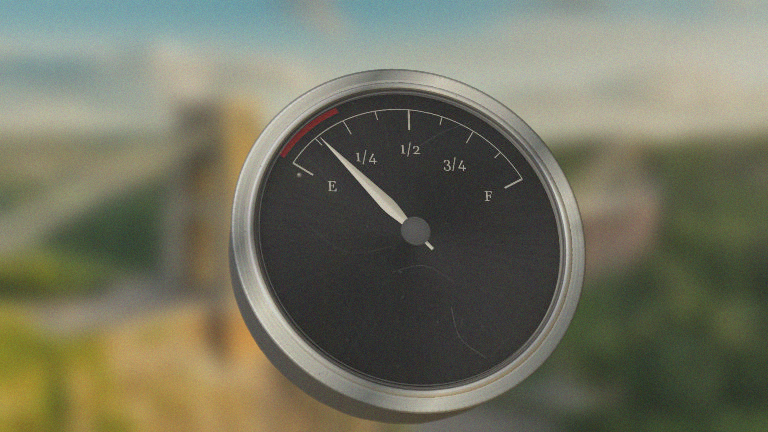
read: **0.125**
